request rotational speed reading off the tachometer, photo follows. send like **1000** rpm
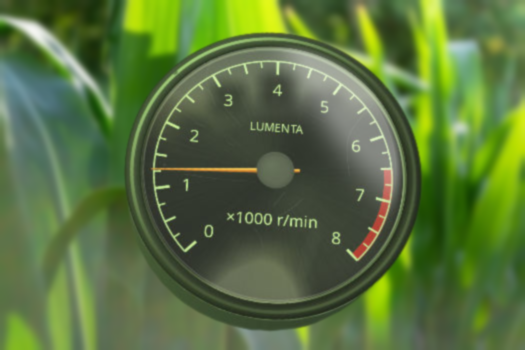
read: **1250** rpm
